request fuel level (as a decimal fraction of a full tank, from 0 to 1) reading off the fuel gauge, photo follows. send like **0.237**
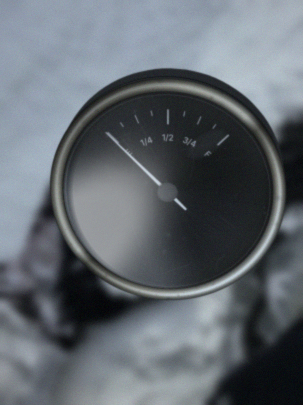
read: **0**
